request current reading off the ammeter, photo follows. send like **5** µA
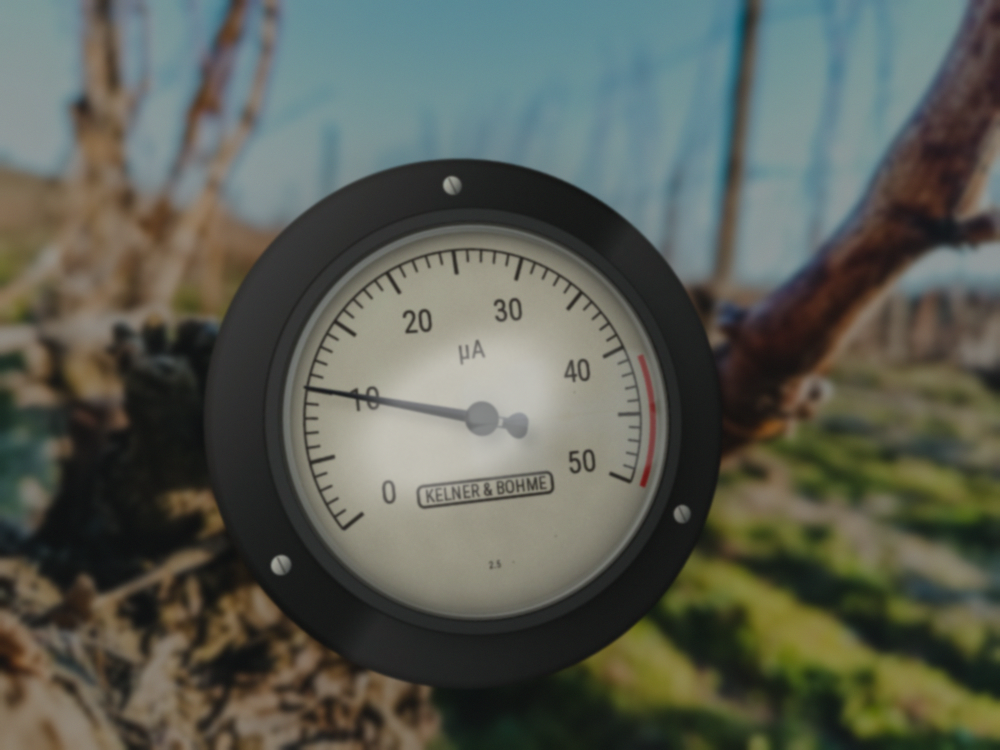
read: **10** µA
